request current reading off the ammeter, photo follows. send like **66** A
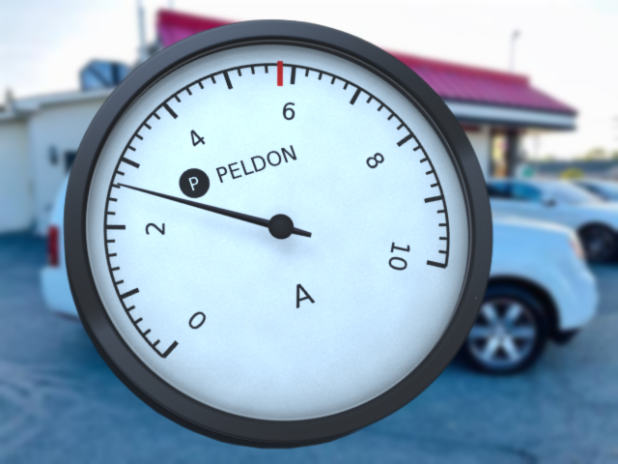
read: **2.6** A
